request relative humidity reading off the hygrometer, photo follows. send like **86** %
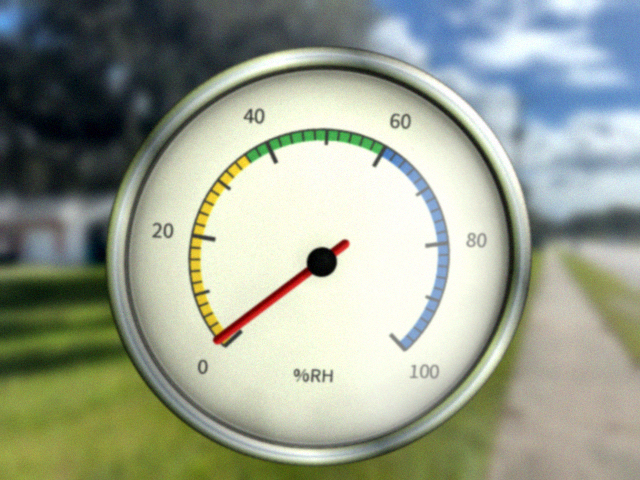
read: **2** %
